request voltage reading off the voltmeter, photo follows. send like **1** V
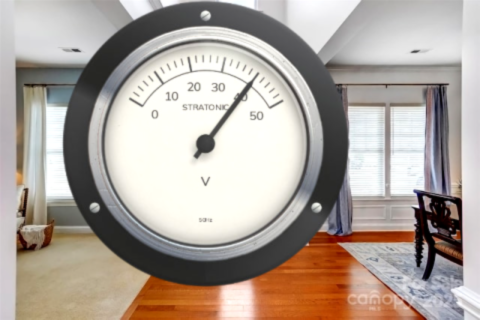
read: **40** V
